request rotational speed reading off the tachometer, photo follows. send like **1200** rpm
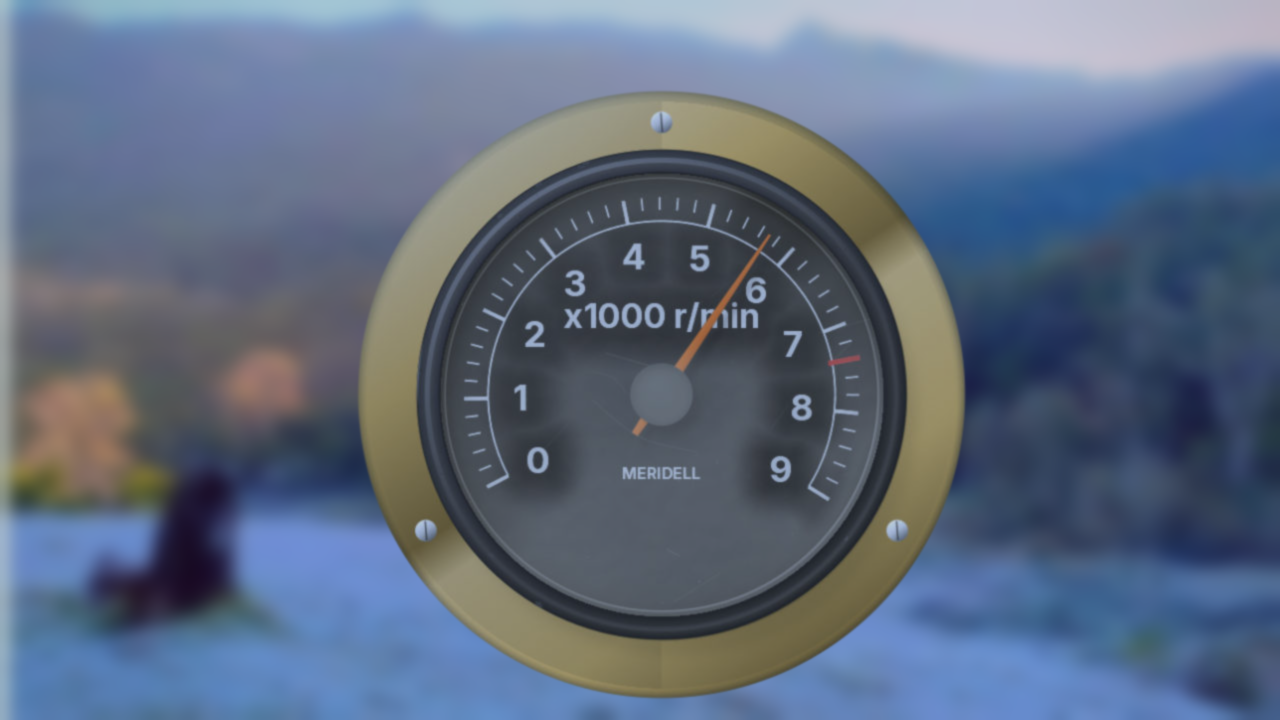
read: **5700** rpm
